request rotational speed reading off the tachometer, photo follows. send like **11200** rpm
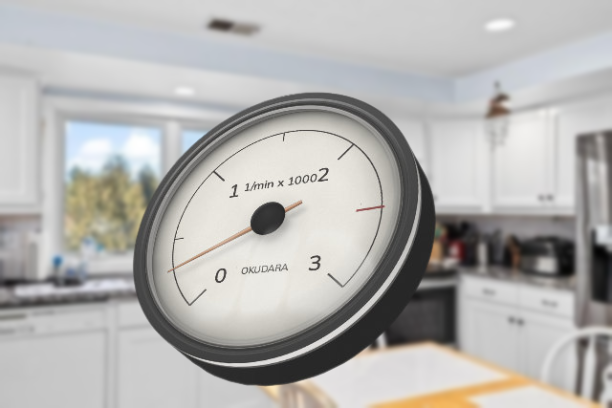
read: **250** rpm
